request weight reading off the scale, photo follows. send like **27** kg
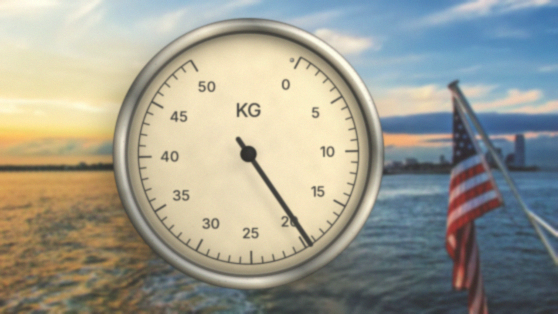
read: **19.5** kg
